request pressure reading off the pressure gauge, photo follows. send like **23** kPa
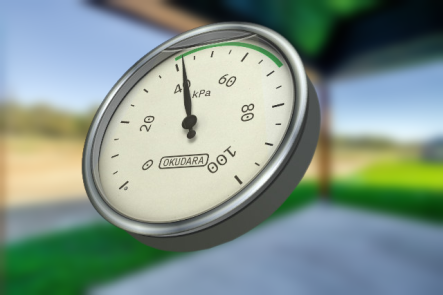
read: **42.5** kPa
